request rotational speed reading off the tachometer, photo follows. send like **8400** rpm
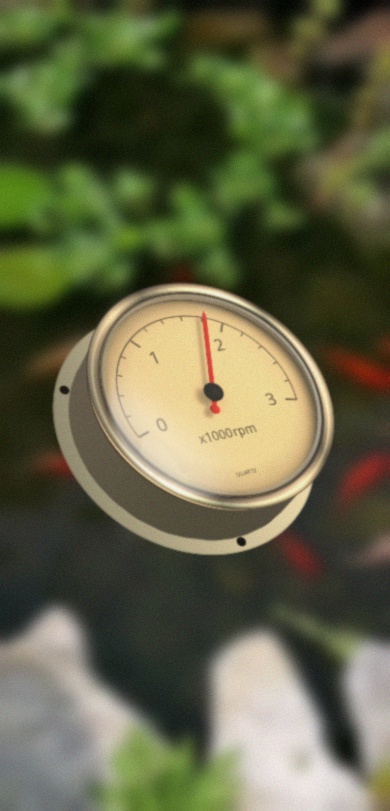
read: **1800** rpm
